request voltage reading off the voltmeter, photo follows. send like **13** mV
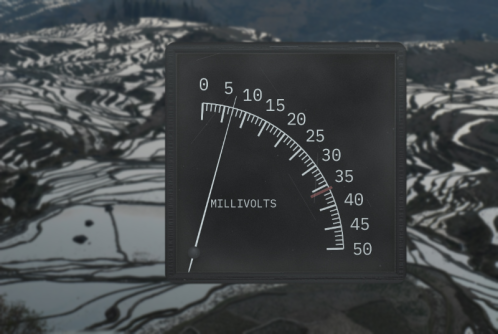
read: **7** mV
